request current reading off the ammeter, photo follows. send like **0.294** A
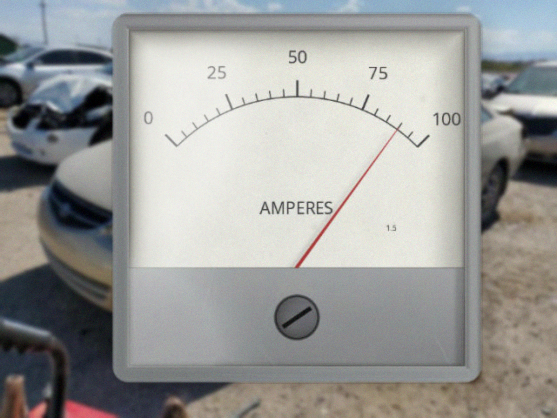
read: **90** A
